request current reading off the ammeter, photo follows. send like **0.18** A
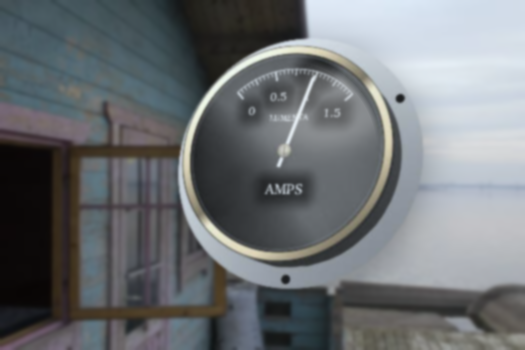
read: **1** A
